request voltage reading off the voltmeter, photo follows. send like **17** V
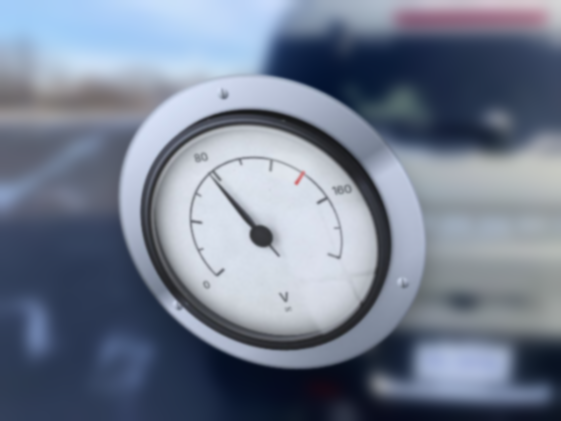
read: **80** V
